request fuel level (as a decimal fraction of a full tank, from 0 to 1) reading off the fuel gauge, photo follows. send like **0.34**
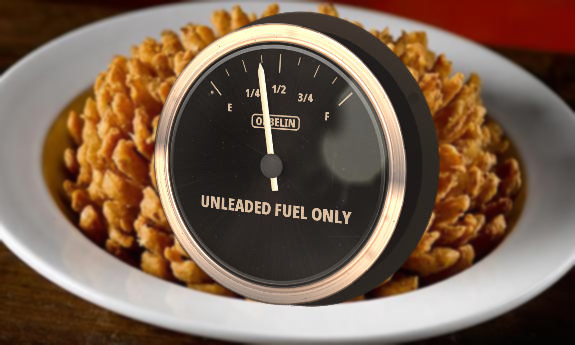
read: **0.375**
